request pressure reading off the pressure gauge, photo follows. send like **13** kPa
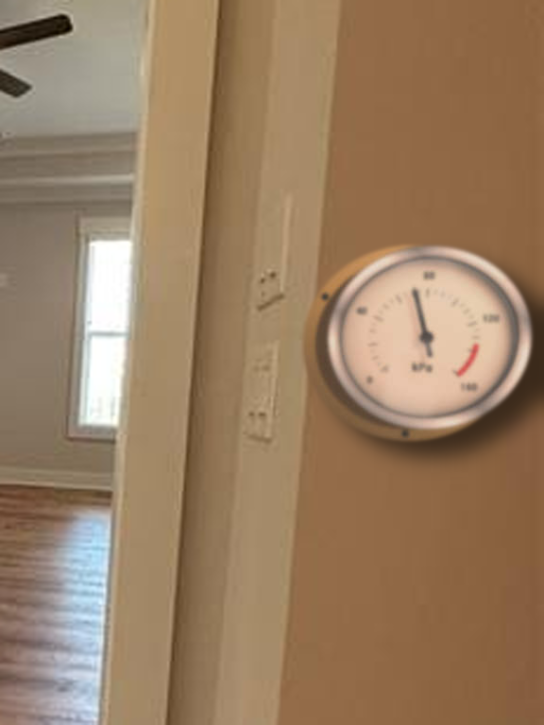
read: **70** kPa
